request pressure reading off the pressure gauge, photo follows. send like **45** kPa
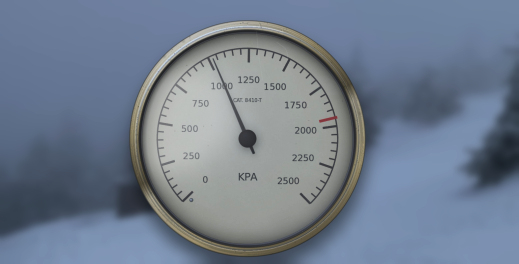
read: **1025** kPa
